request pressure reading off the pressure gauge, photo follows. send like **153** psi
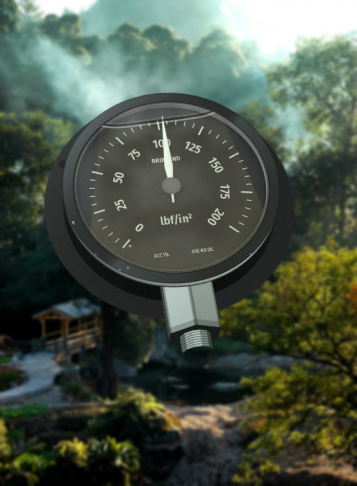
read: **102.5** psi
